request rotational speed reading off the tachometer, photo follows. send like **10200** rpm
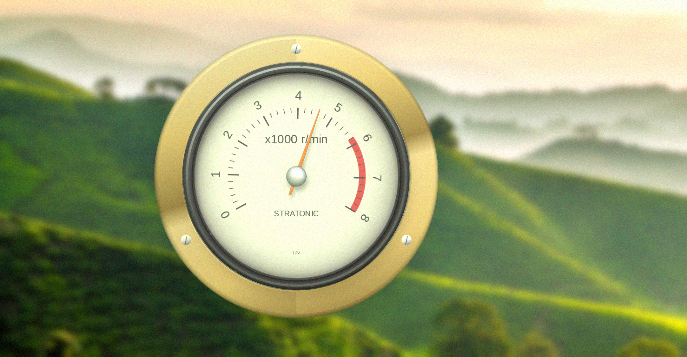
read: **4600** rpm
